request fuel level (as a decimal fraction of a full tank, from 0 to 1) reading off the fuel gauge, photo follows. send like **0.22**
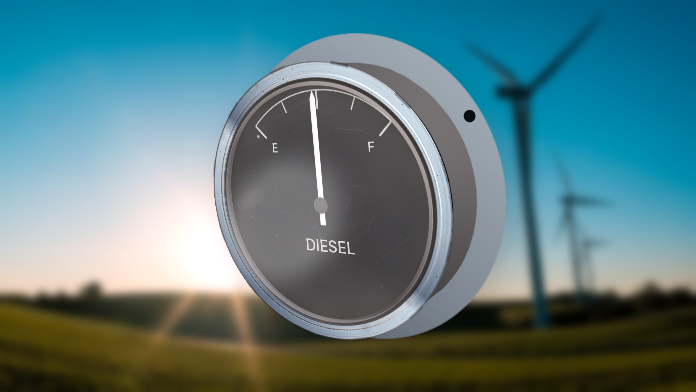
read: **0.5**
